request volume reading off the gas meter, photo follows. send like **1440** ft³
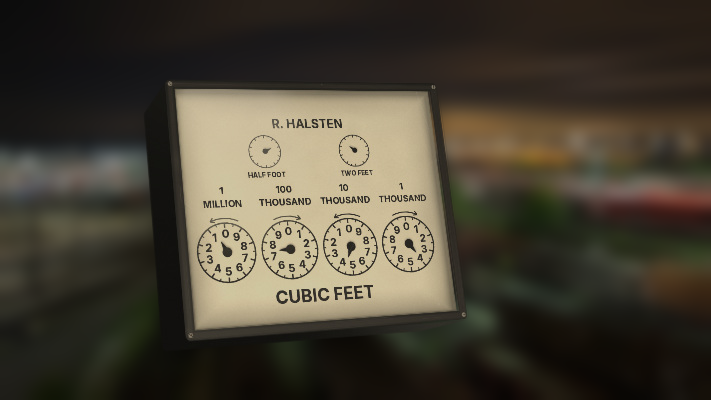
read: **74400** ft³
